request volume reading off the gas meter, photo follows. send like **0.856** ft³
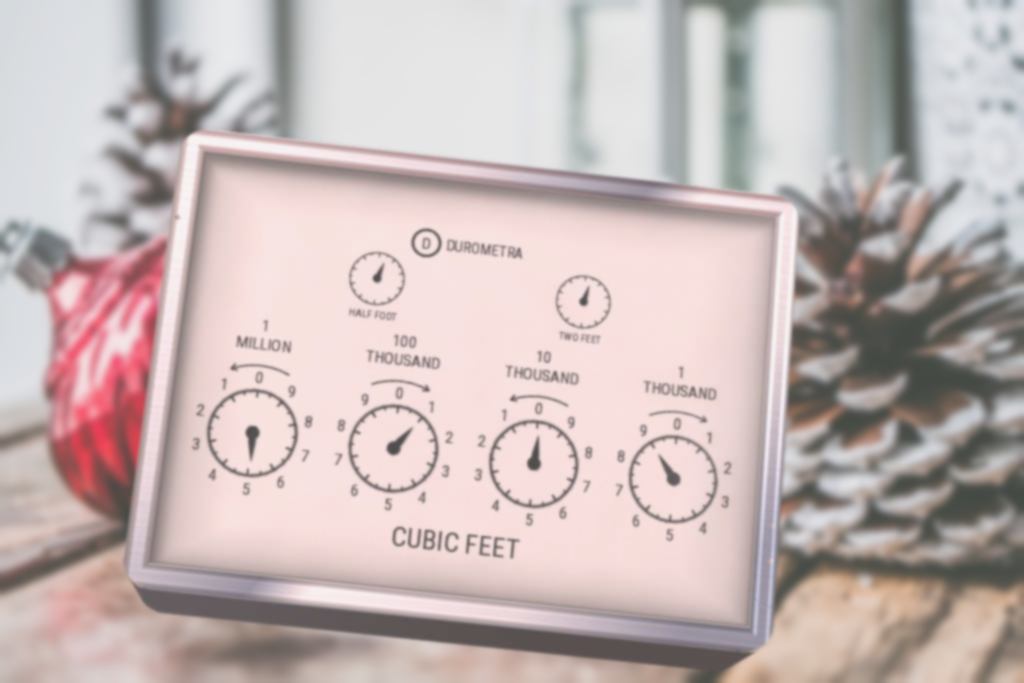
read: **509900** ft³
